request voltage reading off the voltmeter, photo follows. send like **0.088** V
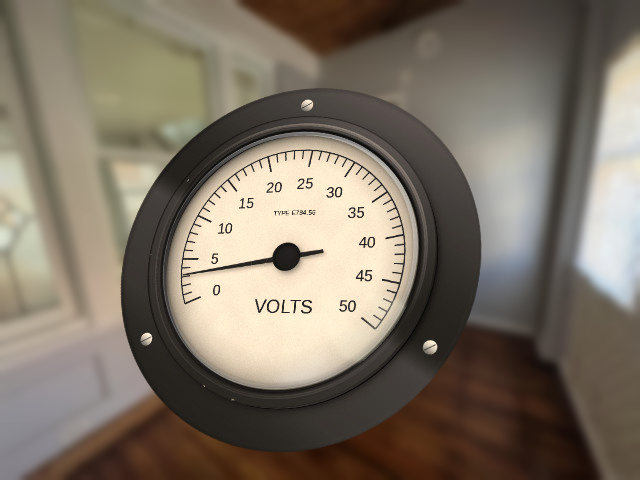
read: **3** V
